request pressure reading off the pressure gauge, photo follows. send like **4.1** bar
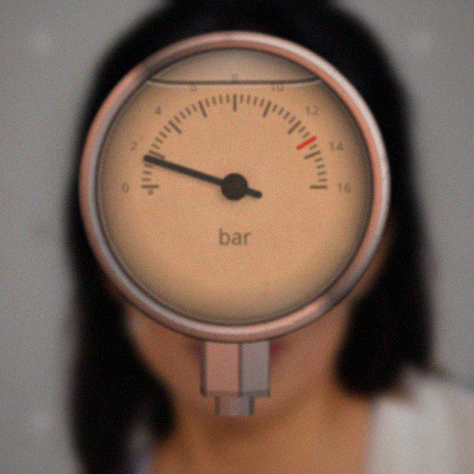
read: **1.6** bar
